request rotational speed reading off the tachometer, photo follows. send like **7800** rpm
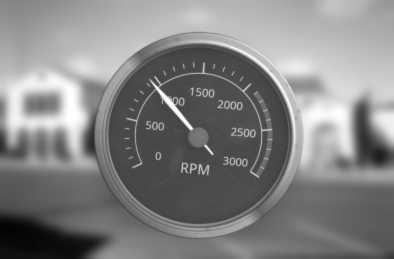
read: **950** rpm
